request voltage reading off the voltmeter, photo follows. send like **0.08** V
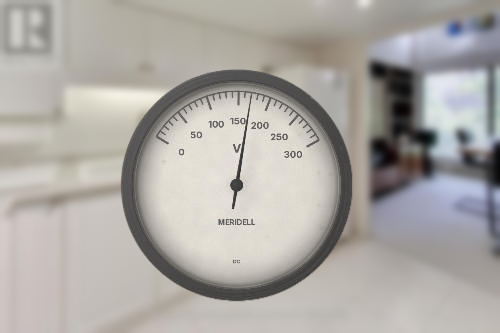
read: **170** V
